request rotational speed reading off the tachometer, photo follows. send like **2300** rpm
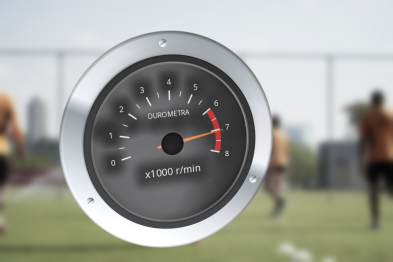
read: **7000** rpm
